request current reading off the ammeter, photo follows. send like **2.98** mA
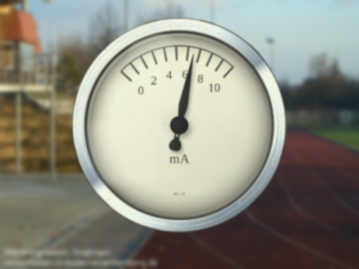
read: **6.5** mA
